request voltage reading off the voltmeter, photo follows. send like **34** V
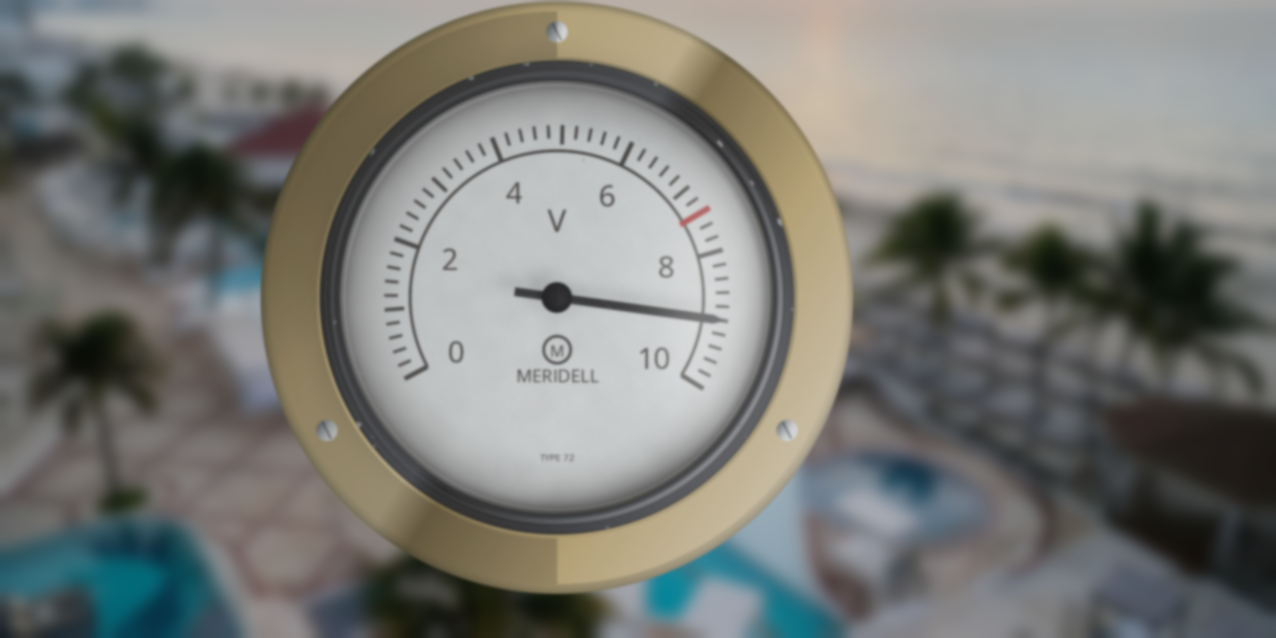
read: **9** V
